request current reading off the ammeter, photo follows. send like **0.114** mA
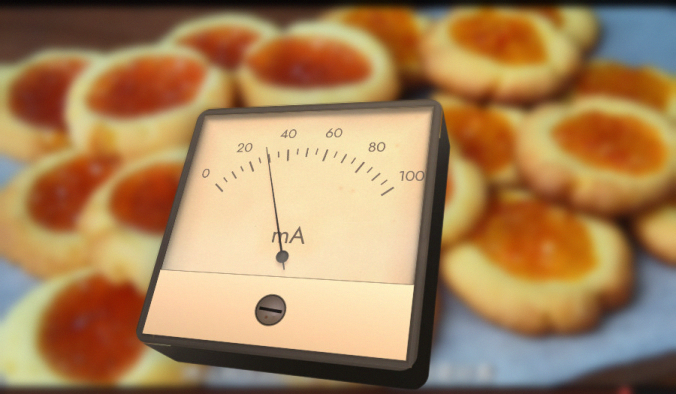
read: **30** mA
